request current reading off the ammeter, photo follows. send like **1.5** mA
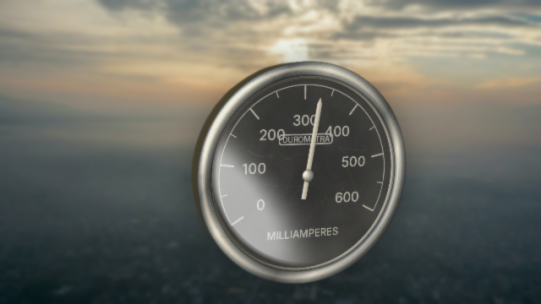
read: **325** mA
